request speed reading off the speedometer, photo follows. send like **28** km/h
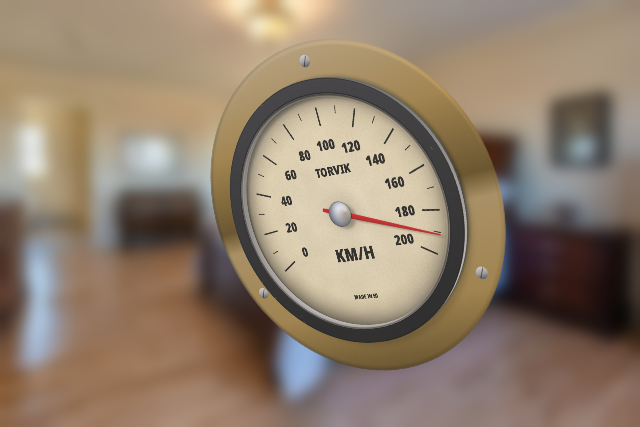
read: **190** km/h
